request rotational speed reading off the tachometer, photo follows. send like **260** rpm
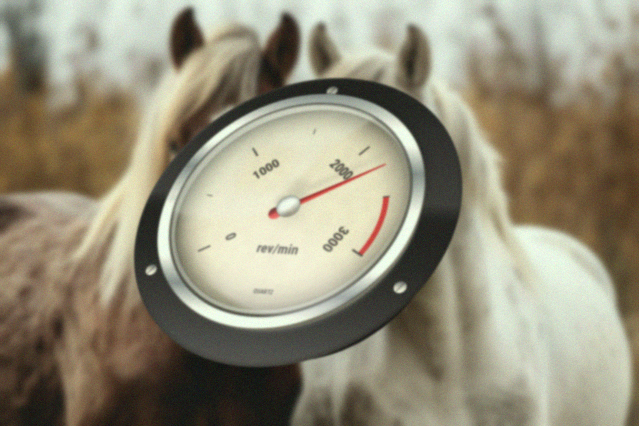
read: **2250** rpm
